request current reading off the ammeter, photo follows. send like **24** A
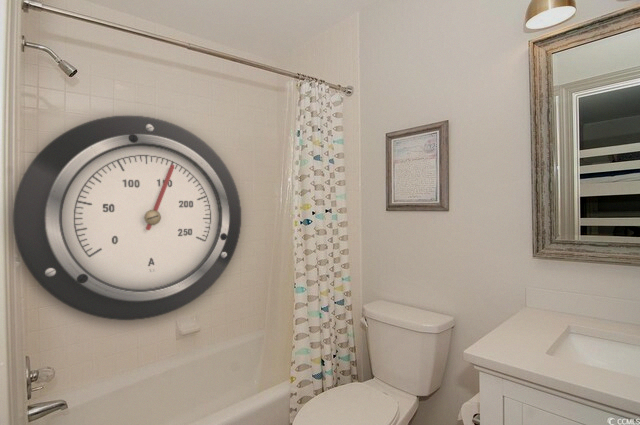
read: **150** A
